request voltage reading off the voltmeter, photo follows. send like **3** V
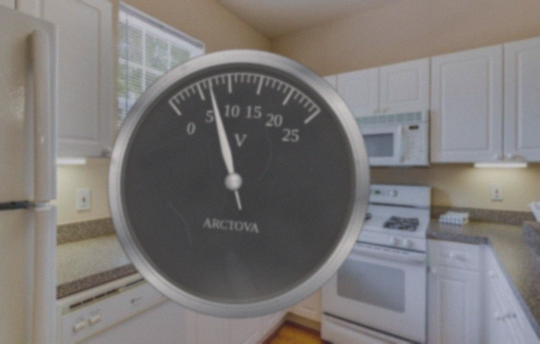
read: **7** V
